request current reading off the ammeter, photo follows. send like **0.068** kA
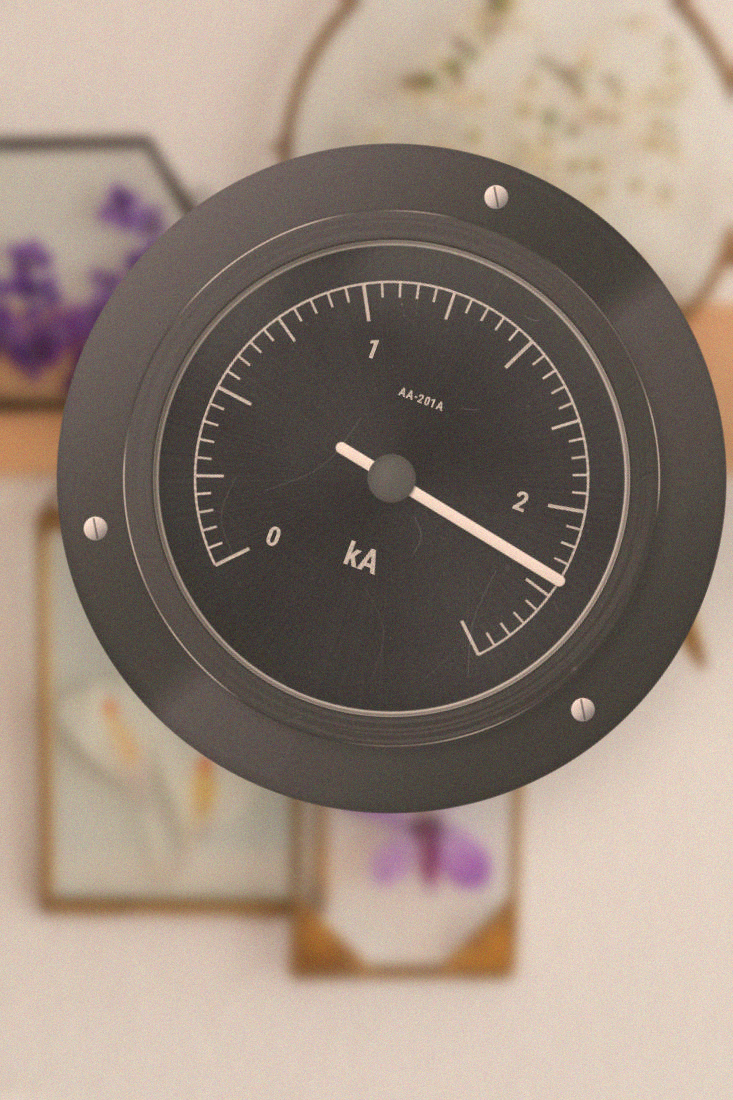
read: **2.2** kA
